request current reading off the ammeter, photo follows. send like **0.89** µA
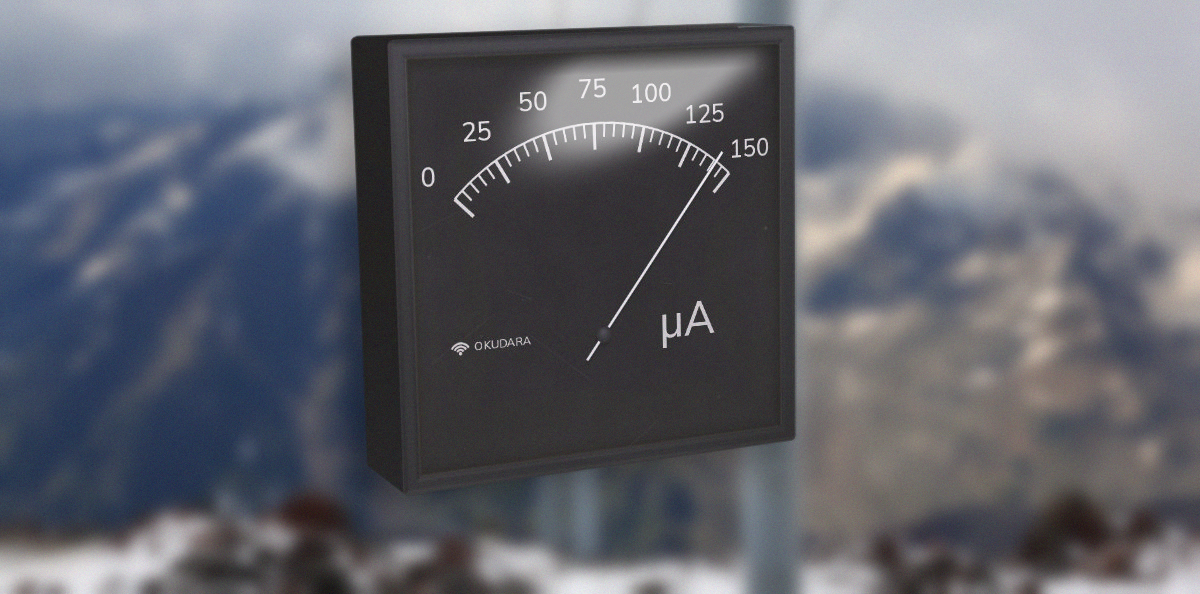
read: **140** µA
